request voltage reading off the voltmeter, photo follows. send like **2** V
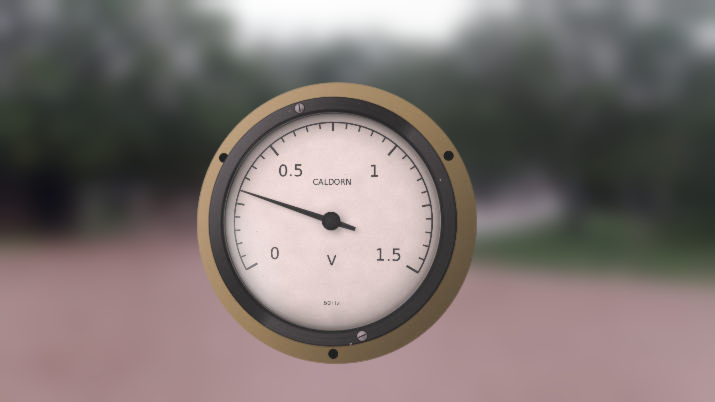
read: **0.3** V
